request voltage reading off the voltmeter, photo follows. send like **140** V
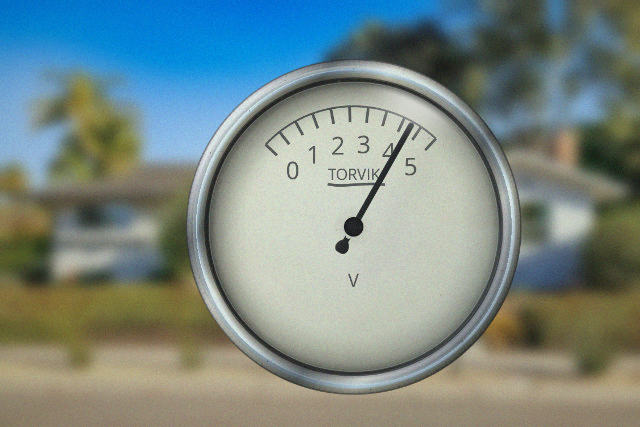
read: **4.25** V
